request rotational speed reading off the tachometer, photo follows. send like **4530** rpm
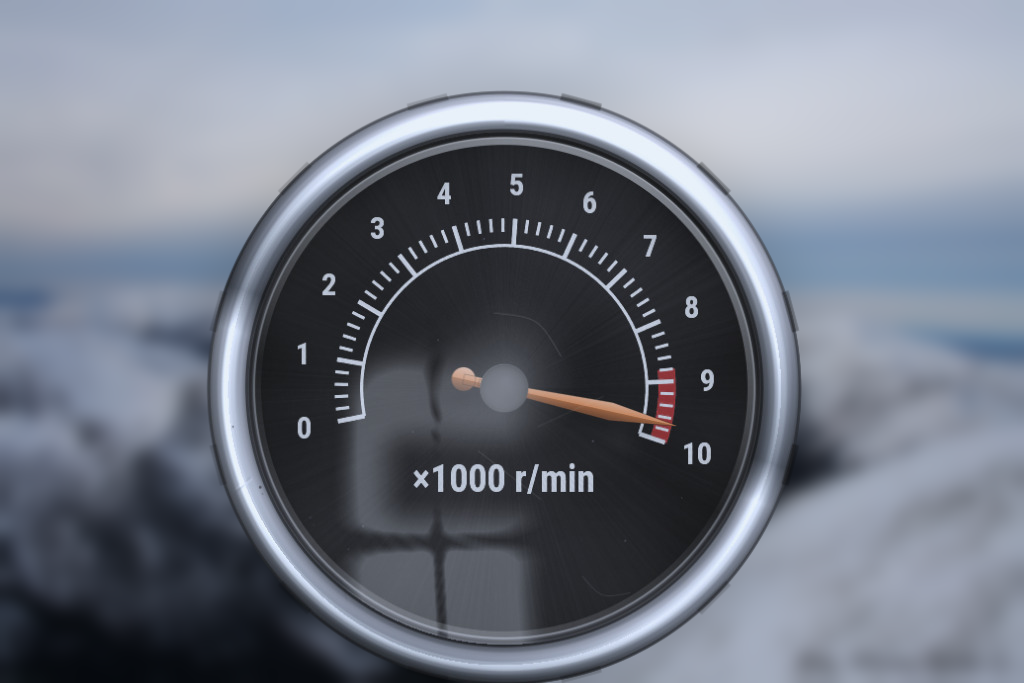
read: **9700** rpm
